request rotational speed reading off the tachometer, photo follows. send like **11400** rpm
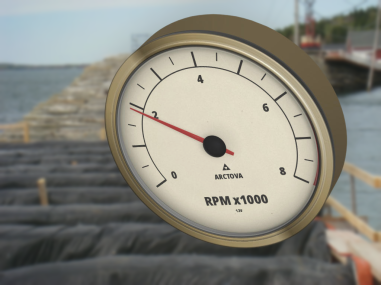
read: **2000** rpm
